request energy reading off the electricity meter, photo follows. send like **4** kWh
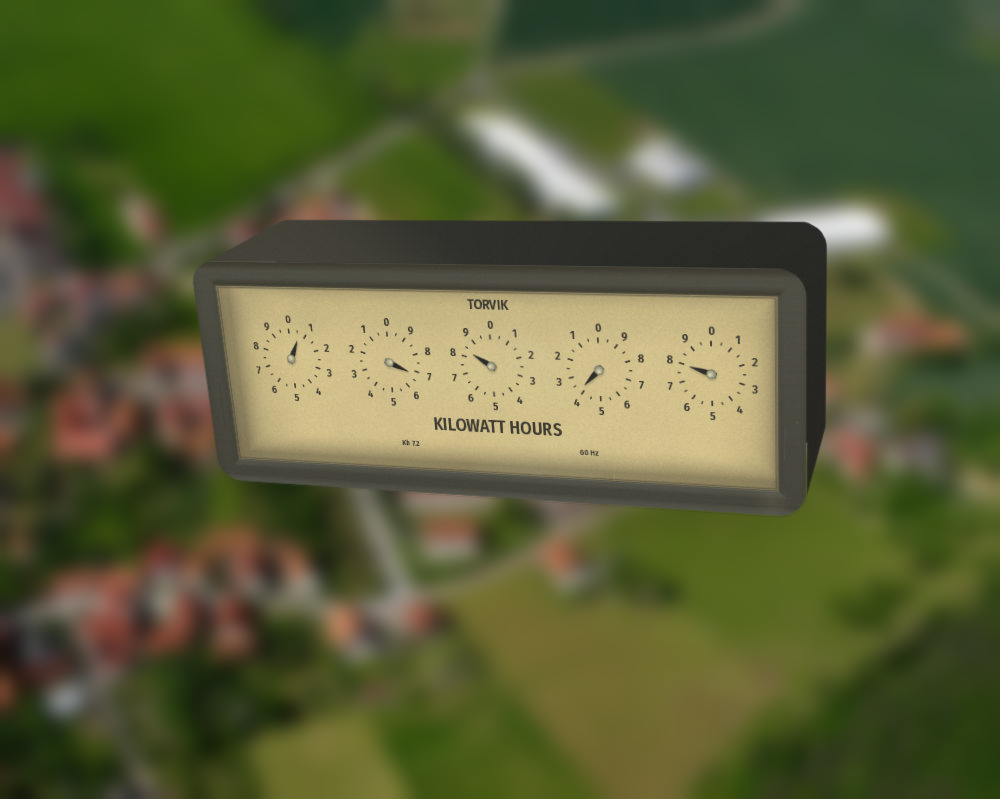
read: **6838** kWh
